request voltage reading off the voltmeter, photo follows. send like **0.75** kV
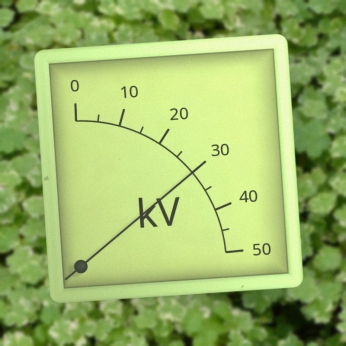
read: **30** kV
